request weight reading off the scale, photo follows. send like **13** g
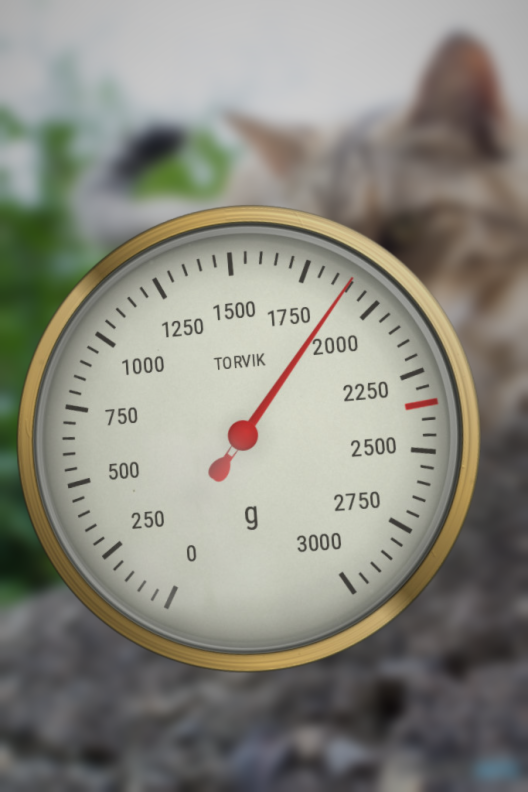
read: **1900** g
